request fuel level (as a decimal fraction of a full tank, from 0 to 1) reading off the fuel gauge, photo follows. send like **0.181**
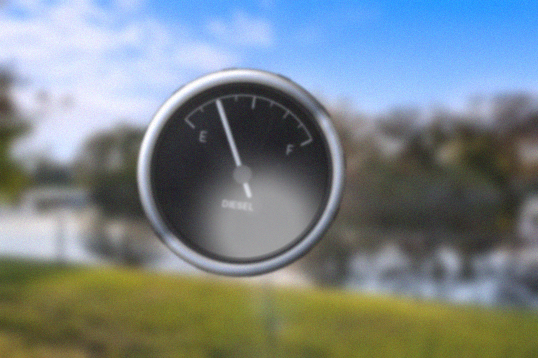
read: **0.25**
